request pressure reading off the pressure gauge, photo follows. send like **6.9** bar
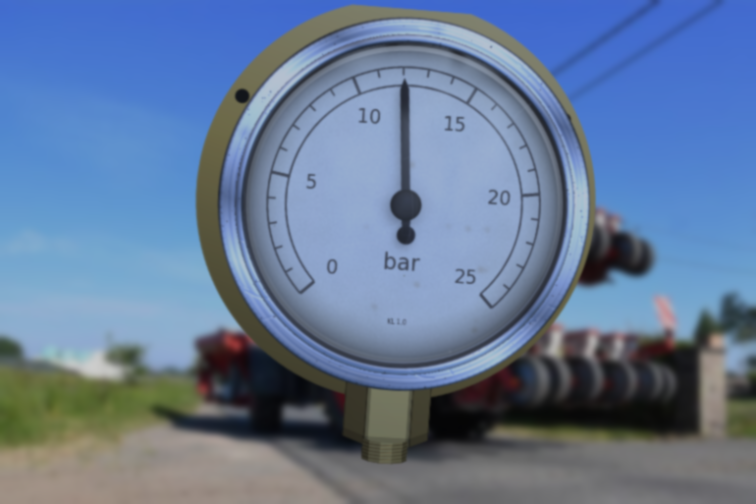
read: **12** bar
